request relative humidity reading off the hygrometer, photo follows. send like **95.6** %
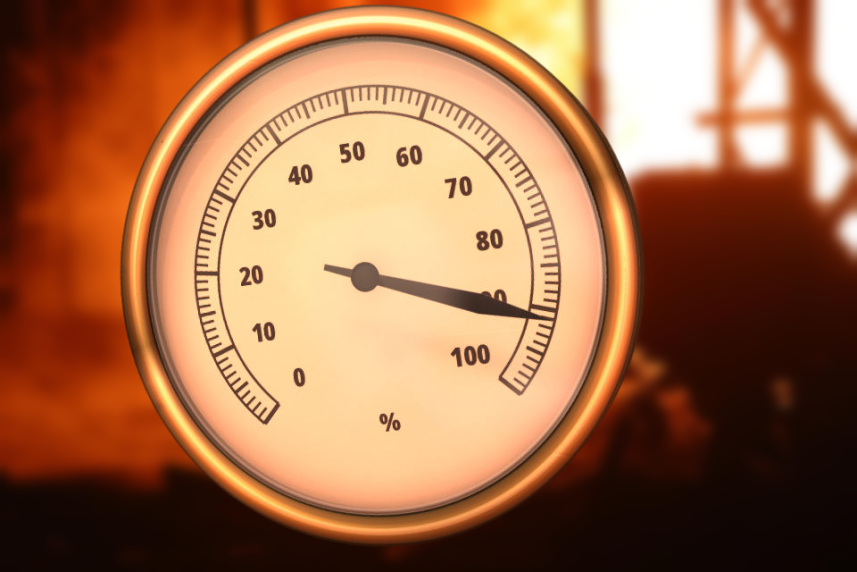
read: **91** %
